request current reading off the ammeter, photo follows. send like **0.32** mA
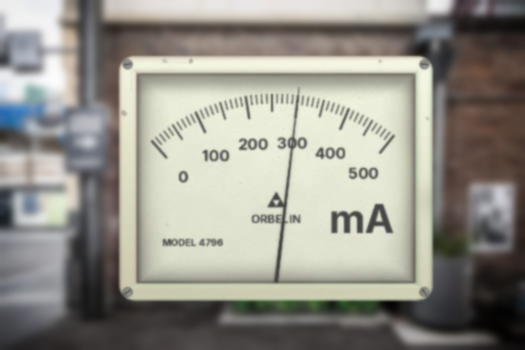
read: **300** mA
